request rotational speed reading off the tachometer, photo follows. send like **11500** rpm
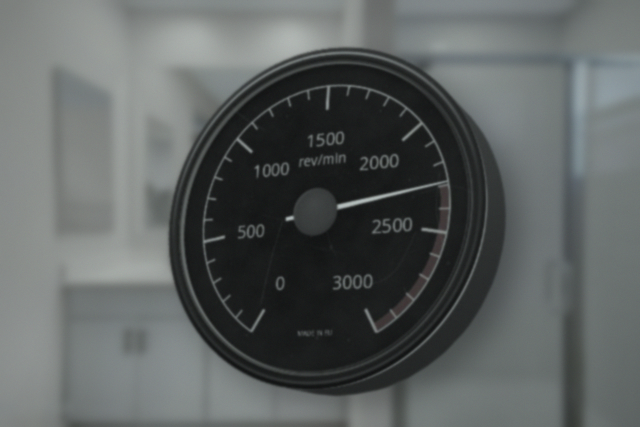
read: **2300** rpm
